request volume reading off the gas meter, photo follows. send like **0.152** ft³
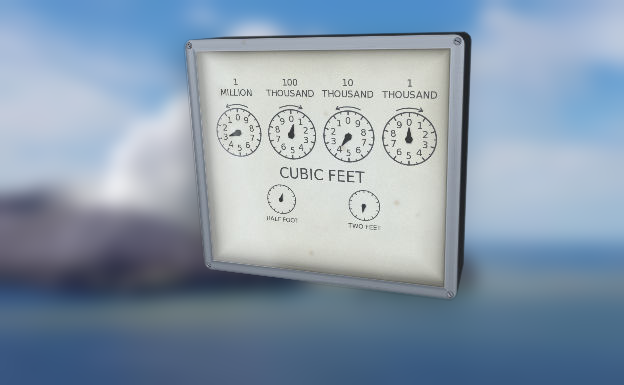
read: **304000** ft³
